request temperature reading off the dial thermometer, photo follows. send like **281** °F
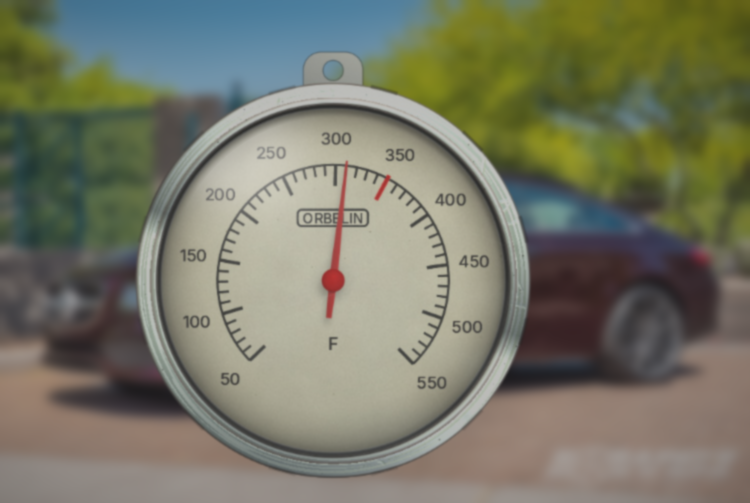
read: **310** °F
